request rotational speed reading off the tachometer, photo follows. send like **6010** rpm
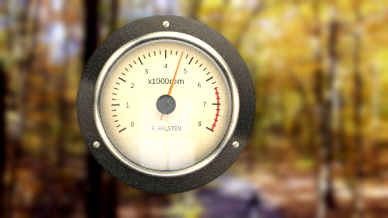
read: **4600** rpm
